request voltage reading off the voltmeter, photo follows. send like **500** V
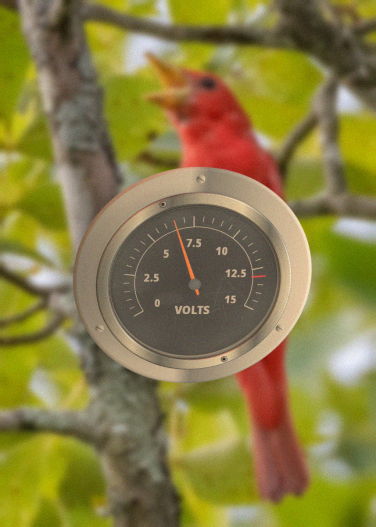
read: **6.5** V
